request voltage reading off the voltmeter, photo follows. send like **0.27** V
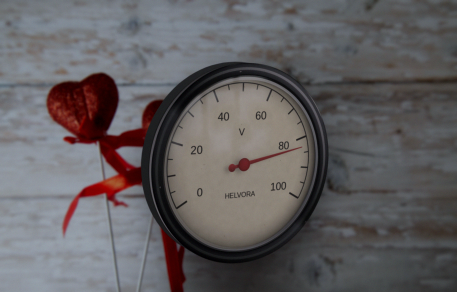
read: **82.5** V
